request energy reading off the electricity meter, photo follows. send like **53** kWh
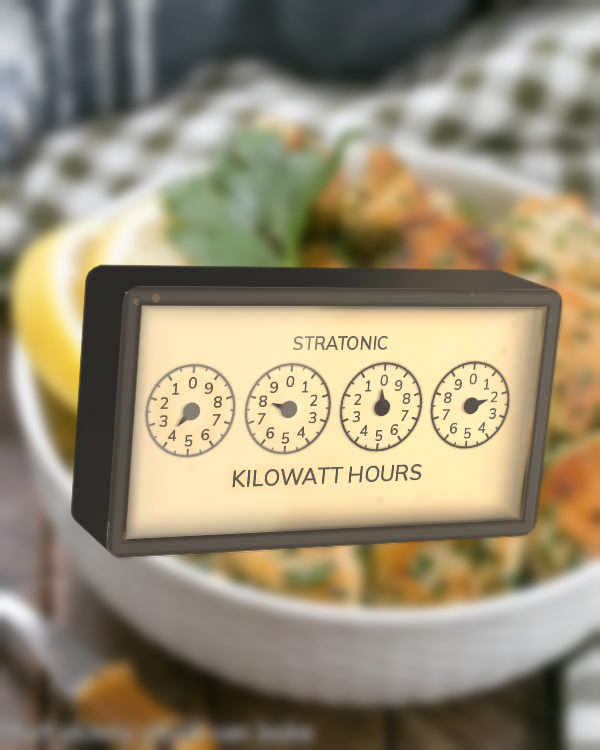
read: **3802** kWh
